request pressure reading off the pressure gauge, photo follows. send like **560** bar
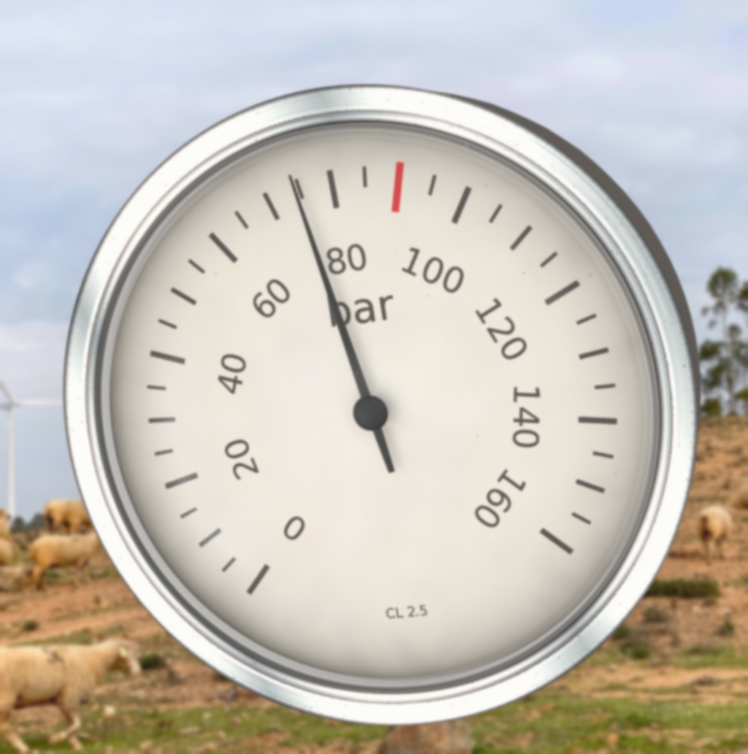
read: **75** bar
